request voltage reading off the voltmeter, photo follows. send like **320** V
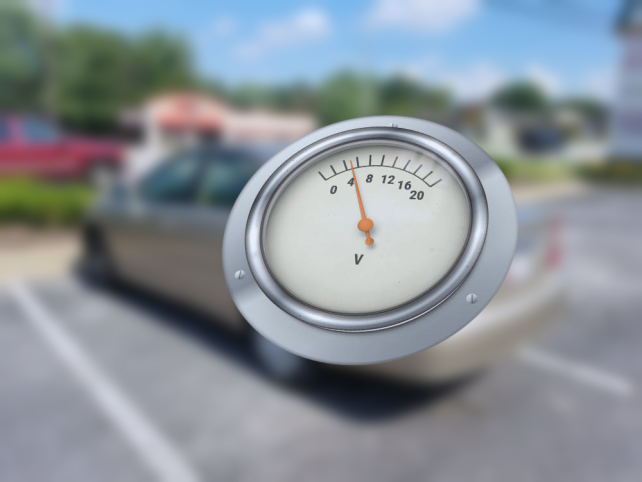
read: **5** V
